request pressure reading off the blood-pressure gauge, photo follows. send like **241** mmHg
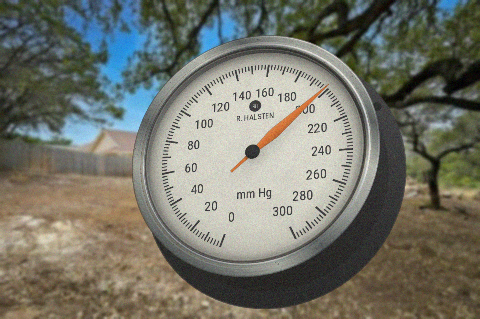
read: **200** mmHg
